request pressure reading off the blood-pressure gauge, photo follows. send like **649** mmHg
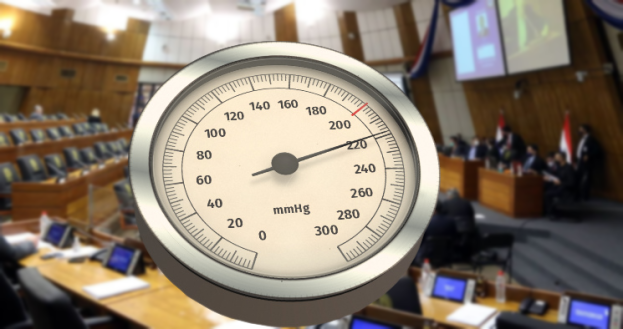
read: **220** mmHg
